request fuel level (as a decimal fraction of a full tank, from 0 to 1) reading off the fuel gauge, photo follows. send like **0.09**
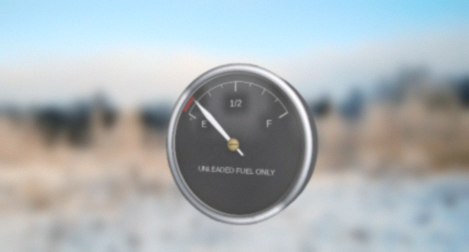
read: **0.125**
